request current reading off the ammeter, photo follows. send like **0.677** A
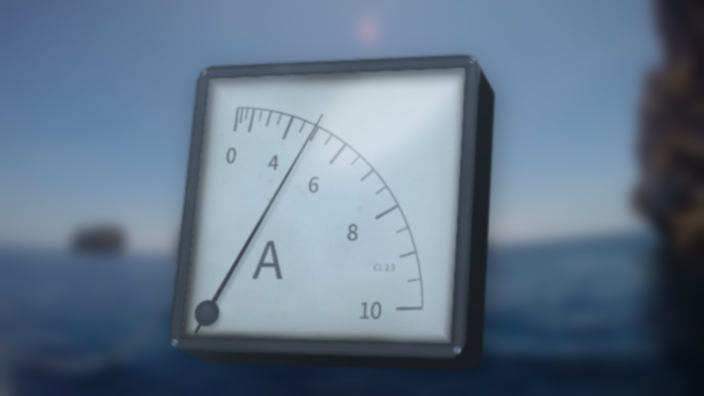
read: **5** A
